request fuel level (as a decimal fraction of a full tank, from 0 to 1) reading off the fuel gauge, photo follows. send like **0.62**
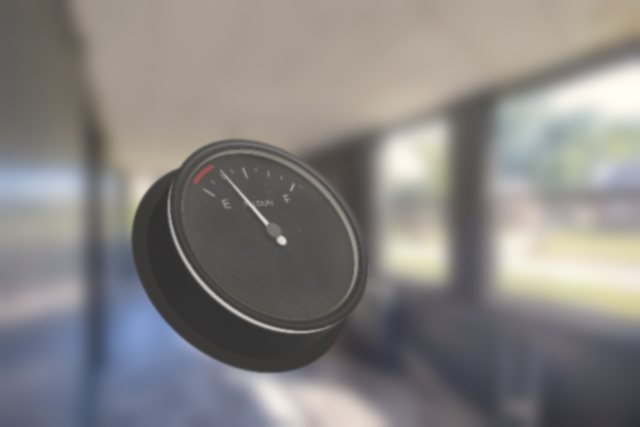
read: **0.25**
